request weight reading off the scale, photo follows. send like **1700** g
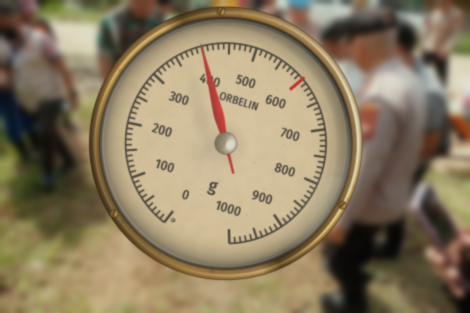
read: **400** g
